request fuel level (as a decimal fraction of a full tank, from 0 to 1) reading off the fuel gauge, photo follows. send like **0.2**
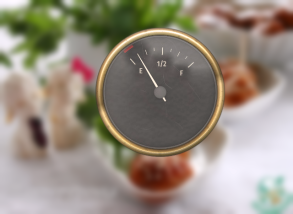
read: **0.125**
